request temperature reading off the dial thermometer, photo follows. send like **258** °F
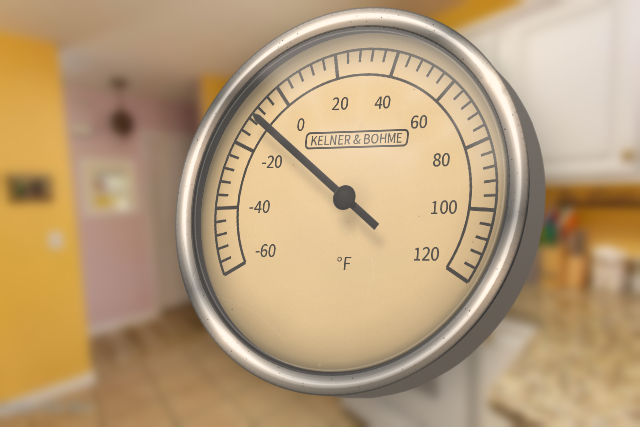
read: **-10** °F
